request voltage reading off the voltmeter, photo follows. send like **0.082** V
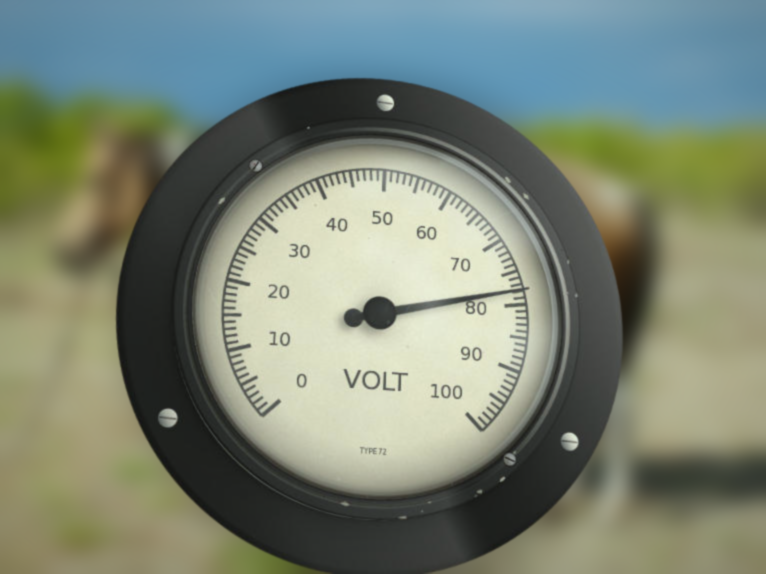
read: **78** V
